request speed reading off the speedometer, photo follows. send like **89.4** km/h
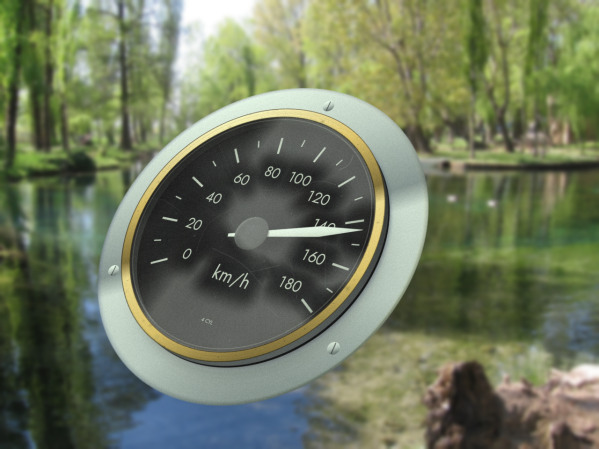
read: **145** km/h
